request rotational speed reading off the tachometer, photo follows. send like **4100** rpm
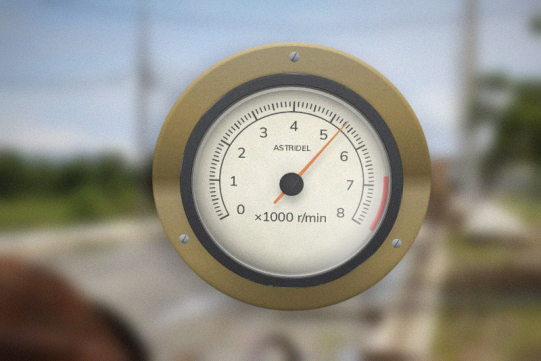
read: **5300** rpm
